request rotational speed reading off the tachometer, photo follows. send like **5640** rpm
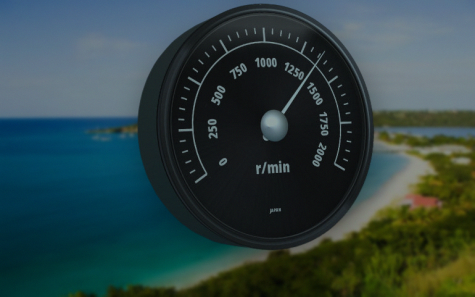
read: **1350** rpm
